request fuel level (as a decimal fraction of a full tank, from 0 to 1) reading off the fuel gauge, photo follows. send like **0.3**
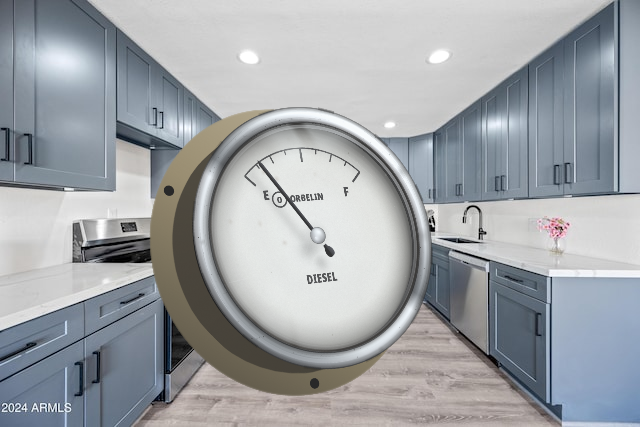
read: **0.125**
